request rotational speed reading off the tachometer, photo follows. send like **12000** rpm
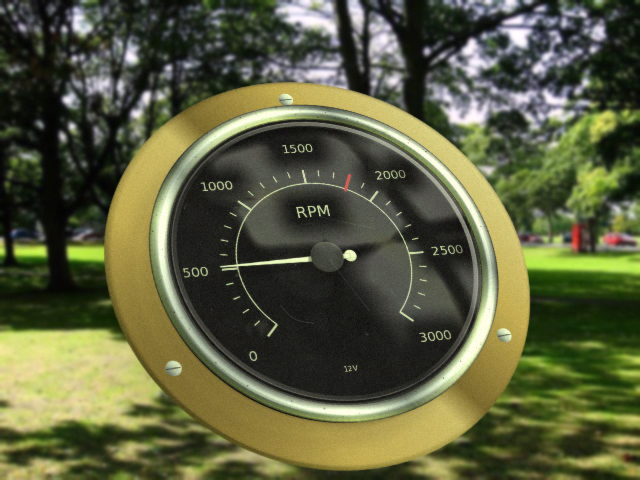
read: **500** rpm
